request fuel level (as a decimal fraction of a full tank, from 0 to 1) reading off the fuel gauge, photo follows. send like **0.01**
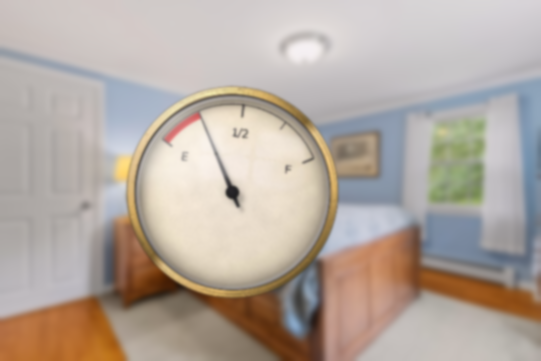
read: **0.25**
